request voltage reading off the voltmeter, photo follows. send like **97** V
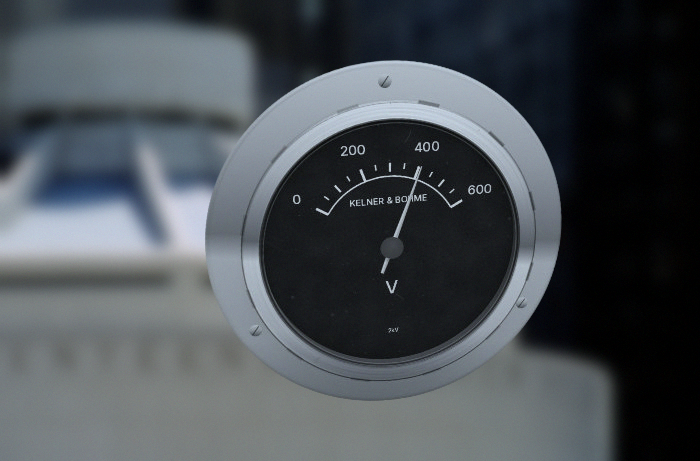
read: **400** V
